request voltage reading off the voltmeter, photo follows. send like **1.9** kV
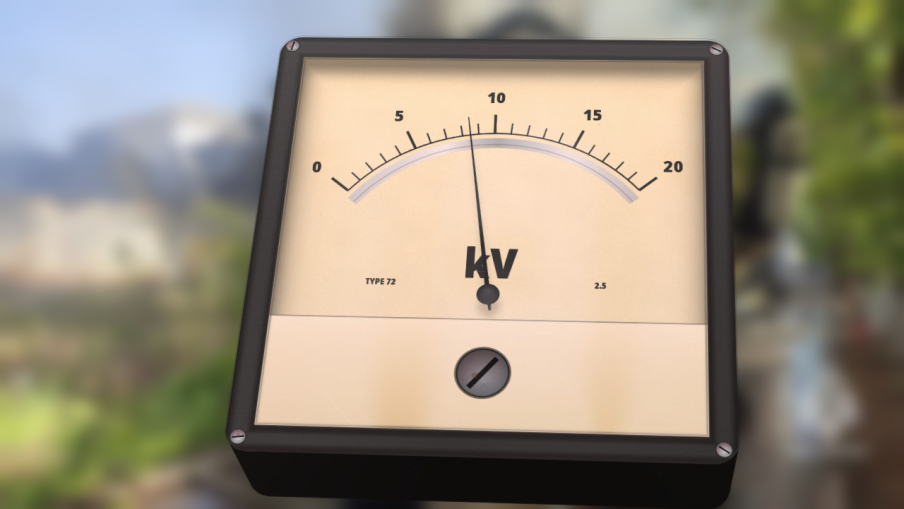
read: **8.5** kV
